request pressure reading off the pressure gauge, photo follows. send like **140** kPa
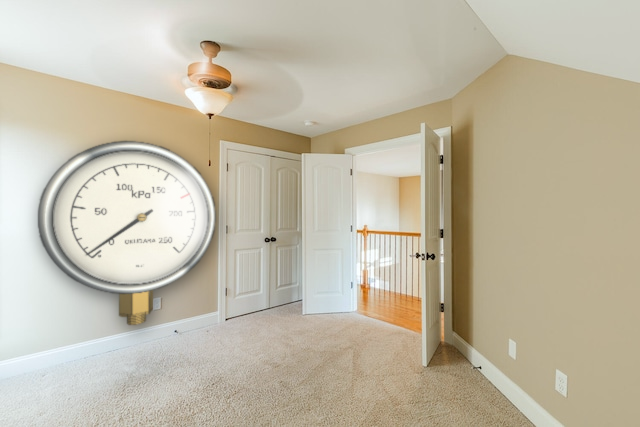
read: **5** kPa
